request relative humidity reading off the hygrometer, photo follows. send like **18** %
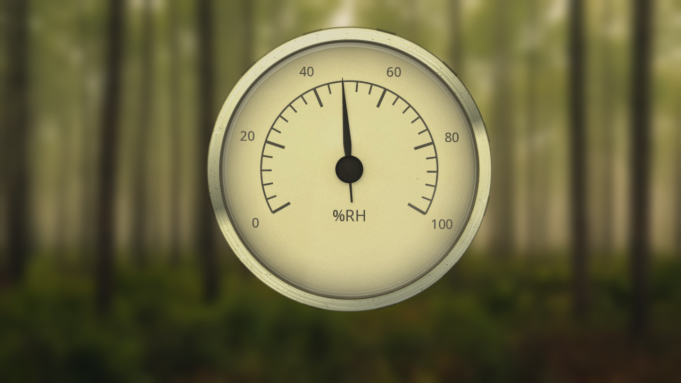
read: **48** %
